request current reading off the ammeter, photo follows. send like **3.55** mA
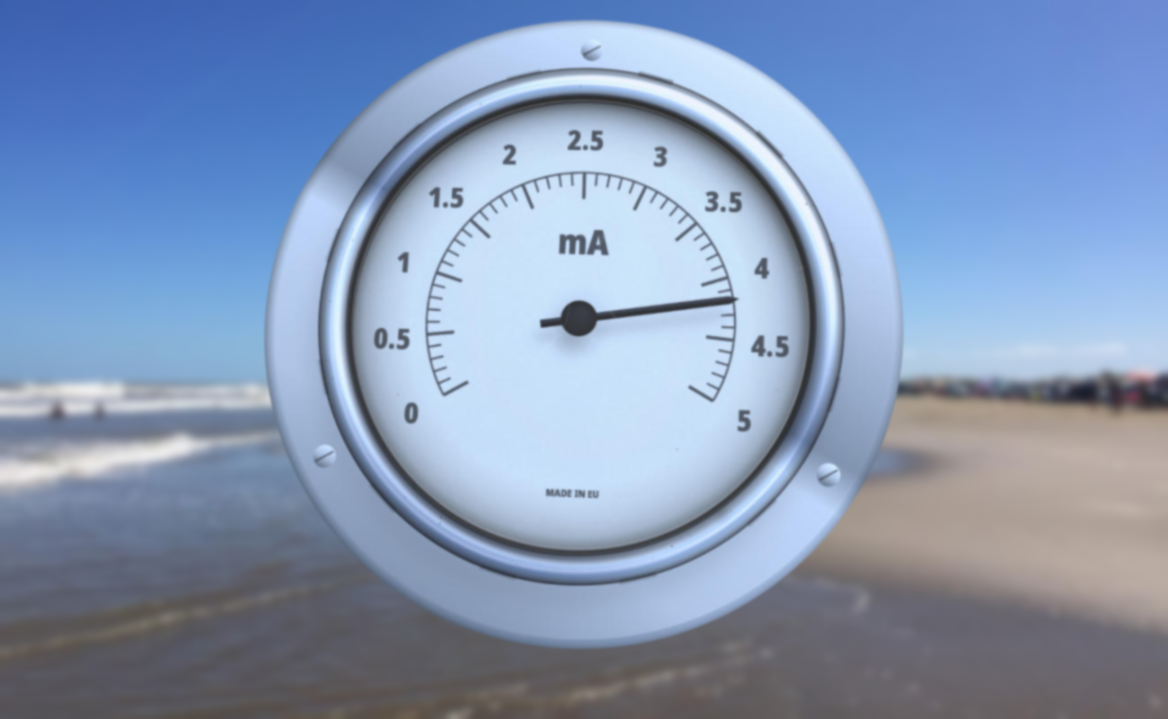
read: **4.2** mA
